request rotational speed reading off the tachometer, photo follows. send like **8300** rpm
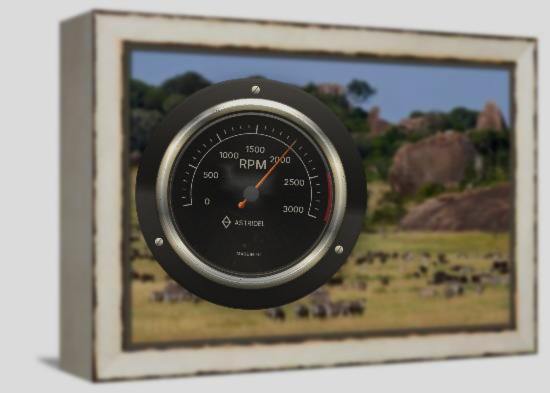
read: **2000** rpm
